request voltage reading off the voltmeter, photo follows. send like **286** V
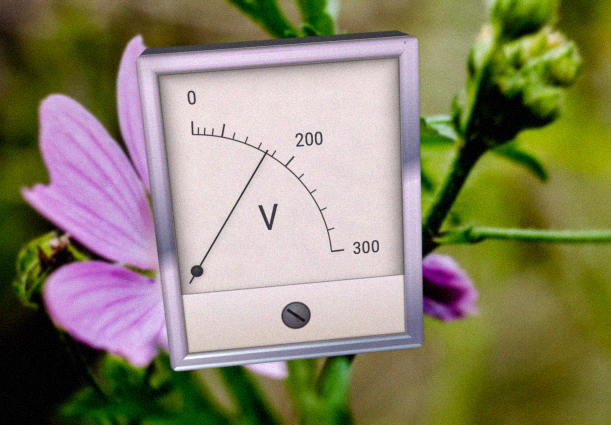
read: **170** V
